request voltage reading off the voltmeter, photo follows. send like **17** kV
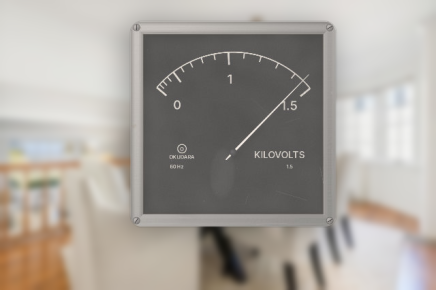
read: **1.45** kV
